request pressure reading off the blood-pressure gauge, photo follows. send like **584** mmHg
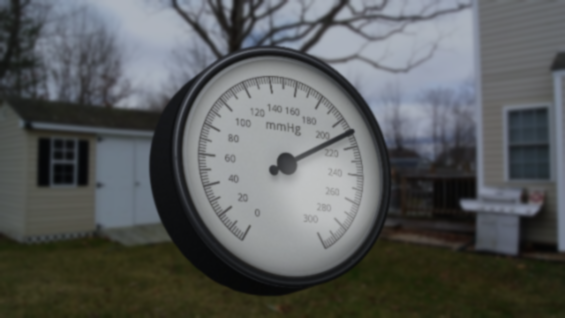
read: **210** mmHg
